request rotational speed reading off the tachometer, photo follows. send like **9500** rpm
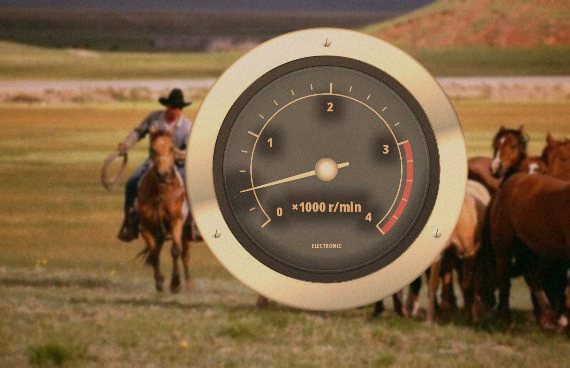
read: **400** rpm
